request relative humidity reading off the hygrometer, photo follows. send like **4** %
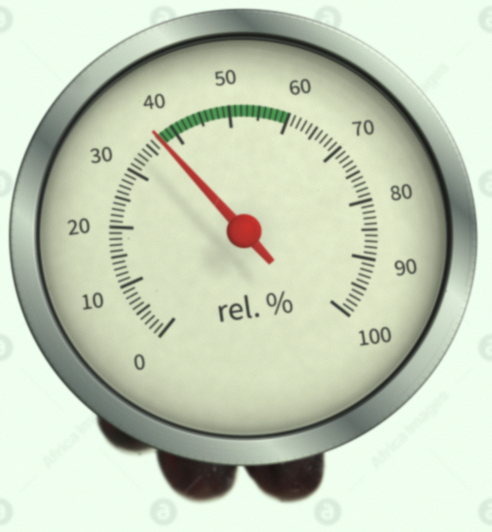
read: **37** %
